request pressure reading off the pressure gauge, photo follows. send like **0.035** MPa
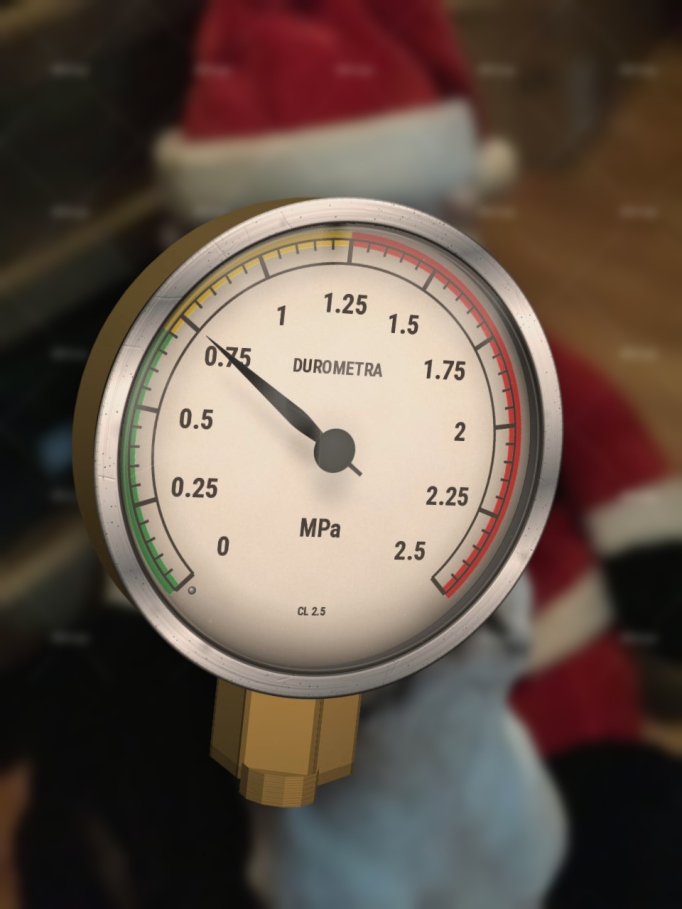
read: **0.75** MPa
